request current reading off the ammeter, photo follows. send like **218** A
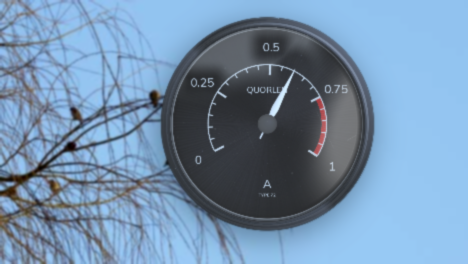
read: **0.6** A
